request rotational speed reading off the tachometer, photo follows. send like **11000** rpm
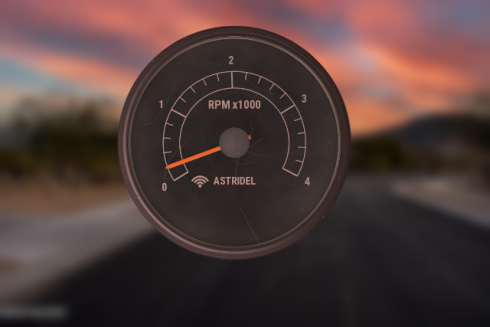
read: **200** rpm
